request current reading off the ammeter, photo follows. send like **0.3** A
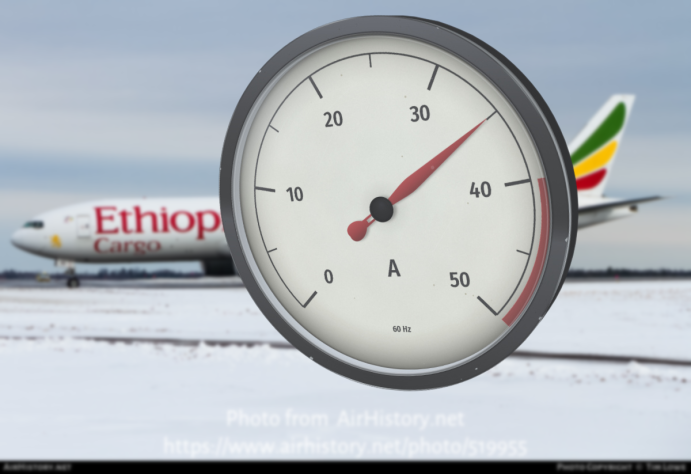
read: **35** A
